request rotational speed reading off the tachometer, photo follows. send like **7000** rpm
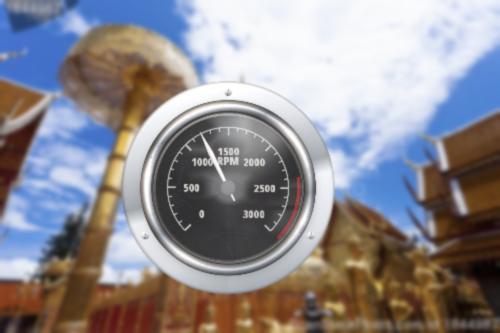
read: **1200** rpm
